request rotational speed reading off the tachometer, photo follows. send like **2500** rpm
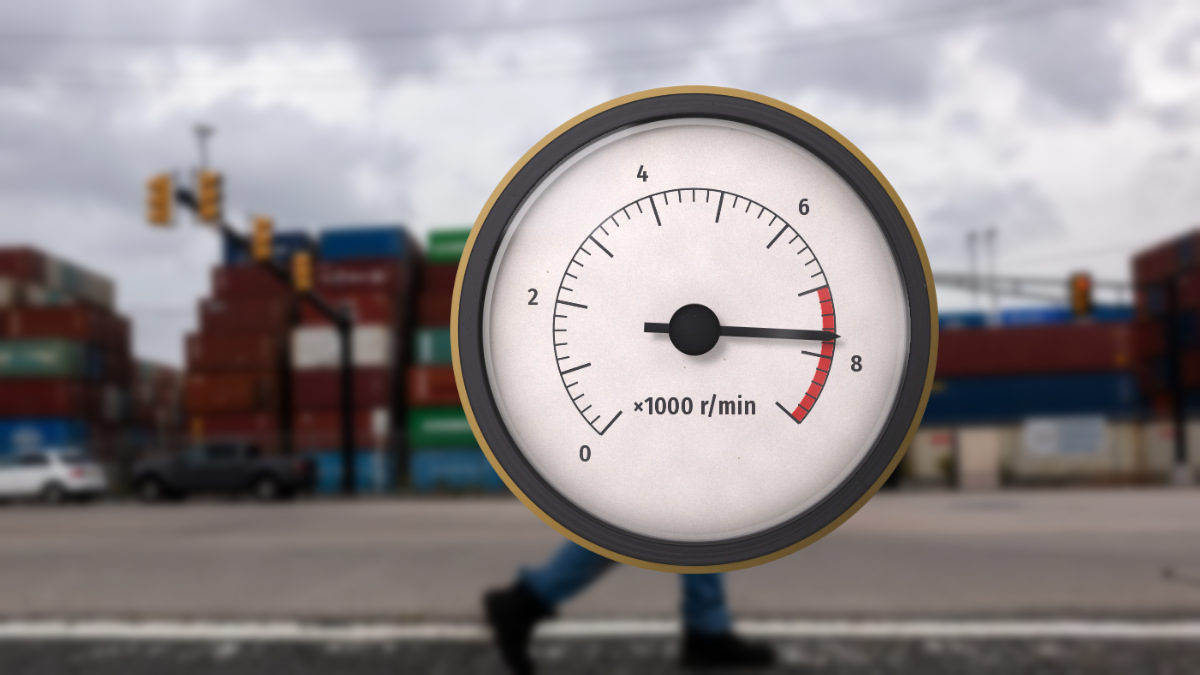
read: **7700** rpm
